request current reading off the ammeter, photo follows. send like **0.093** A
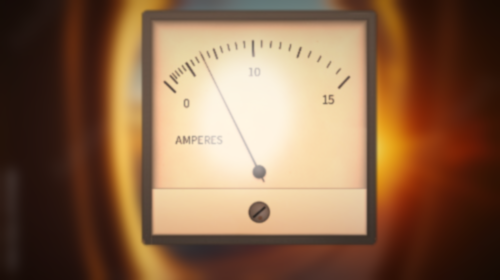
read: **6.5** A
